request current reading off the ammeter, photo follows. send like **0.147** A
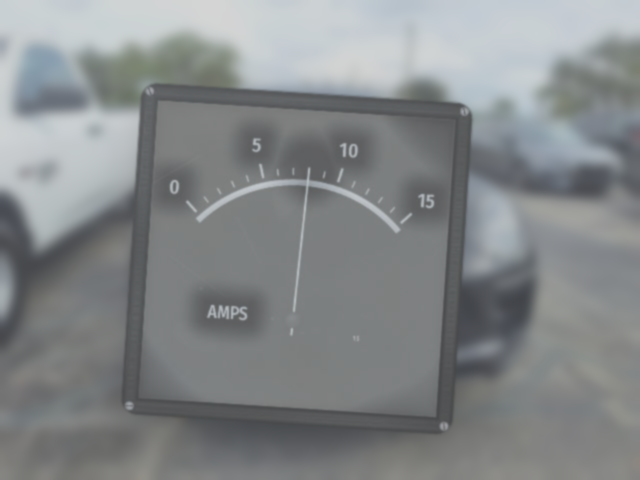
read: **8** A
